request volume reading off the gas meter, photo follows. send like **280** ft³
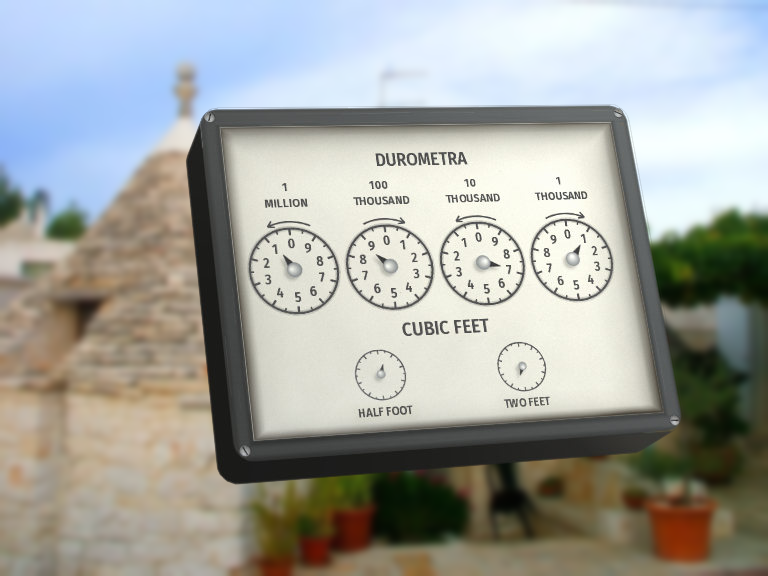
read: **87100** ft³
